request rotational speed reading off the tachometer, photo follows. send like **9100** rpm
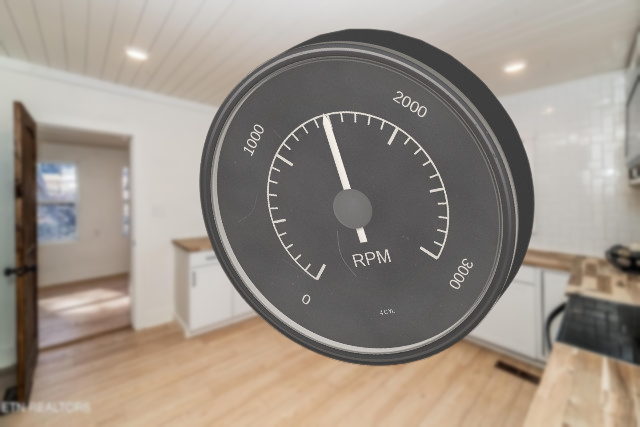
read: **1500** rpm
